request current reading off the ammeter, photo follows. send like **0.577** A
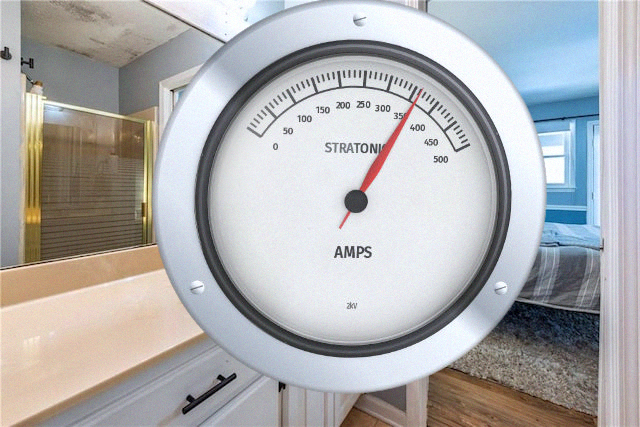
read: **360** A
